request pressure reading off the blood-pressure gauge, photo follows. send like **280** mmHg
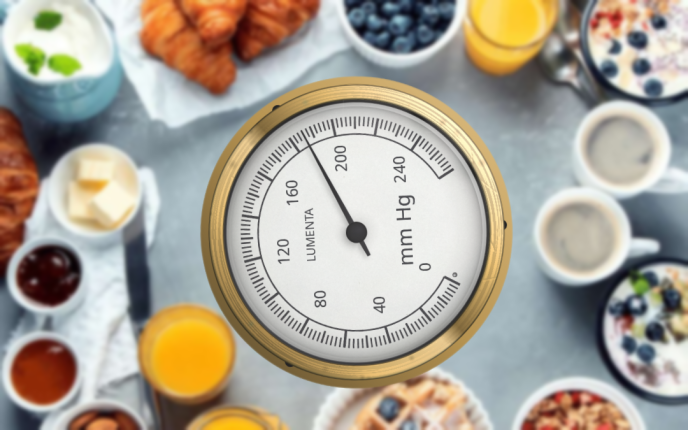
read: **186** mmHg
